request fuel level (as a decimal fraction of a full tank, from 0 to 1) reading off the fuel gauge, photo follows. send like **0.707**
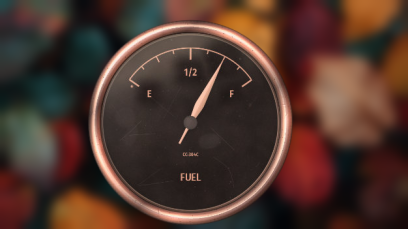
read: **0.75**
